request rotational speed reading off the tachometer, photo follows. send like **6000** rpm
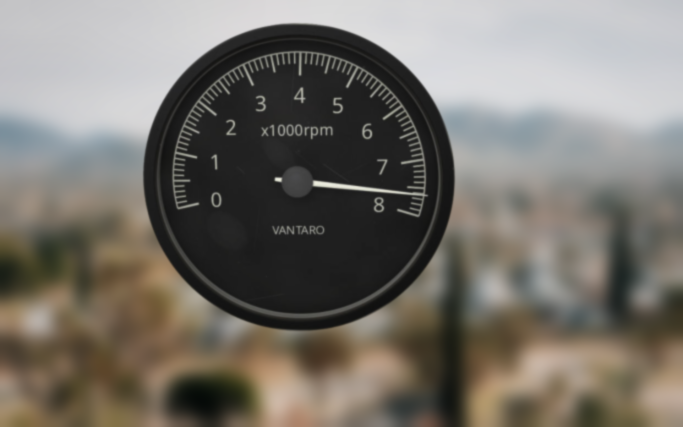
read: **7600** rpm
